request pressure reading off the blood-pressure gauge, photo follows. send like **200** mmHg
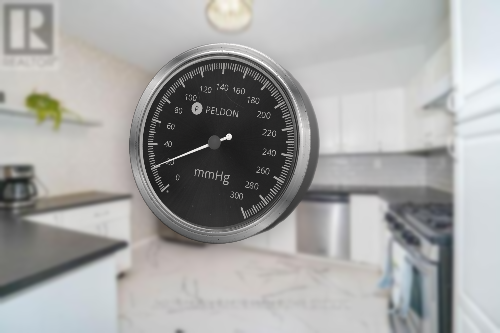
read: **20** mmHg
